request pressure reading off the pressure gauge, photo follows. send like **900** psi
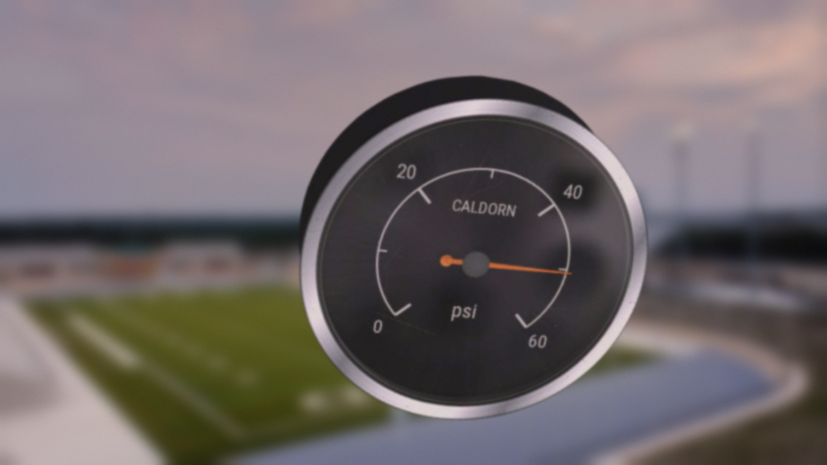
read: **50** psi
